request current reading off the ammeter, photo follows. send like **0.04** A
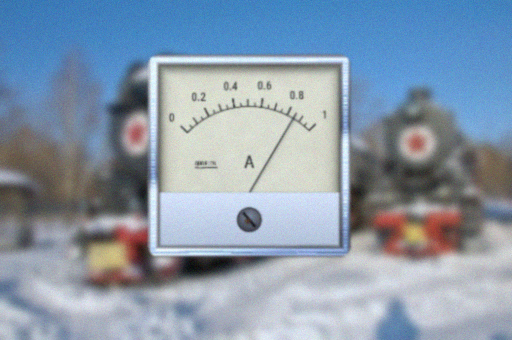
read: **0.85** A
